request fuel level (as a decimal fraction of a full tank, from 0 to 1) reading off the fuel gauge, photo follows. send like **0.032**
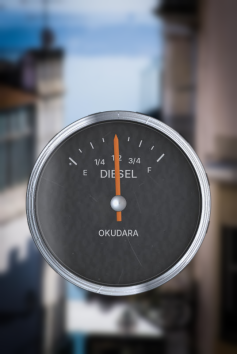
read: **0.5**
